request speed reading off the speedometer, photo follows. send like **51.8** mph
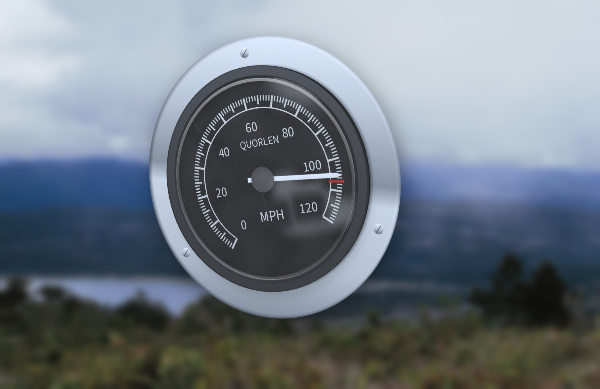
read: **105** mph
